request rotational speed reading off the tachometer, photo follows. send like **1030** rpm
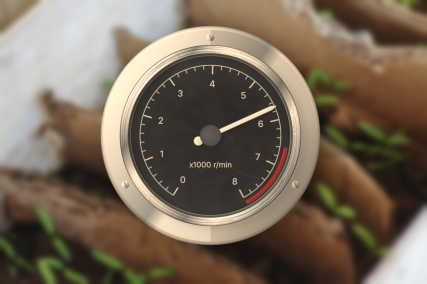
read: **5700** rpm
